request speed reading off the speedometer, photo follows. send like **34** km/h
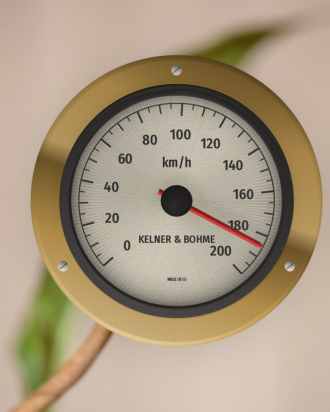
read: **185** km/h
